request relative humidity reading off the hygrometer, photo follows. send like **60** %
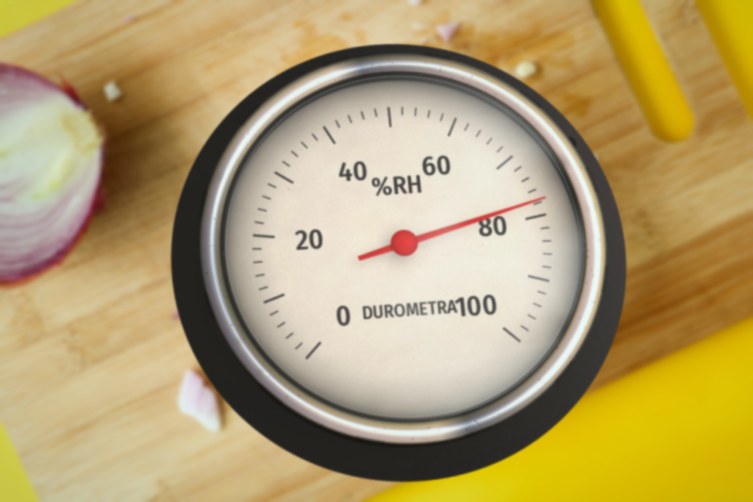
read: **78** %
